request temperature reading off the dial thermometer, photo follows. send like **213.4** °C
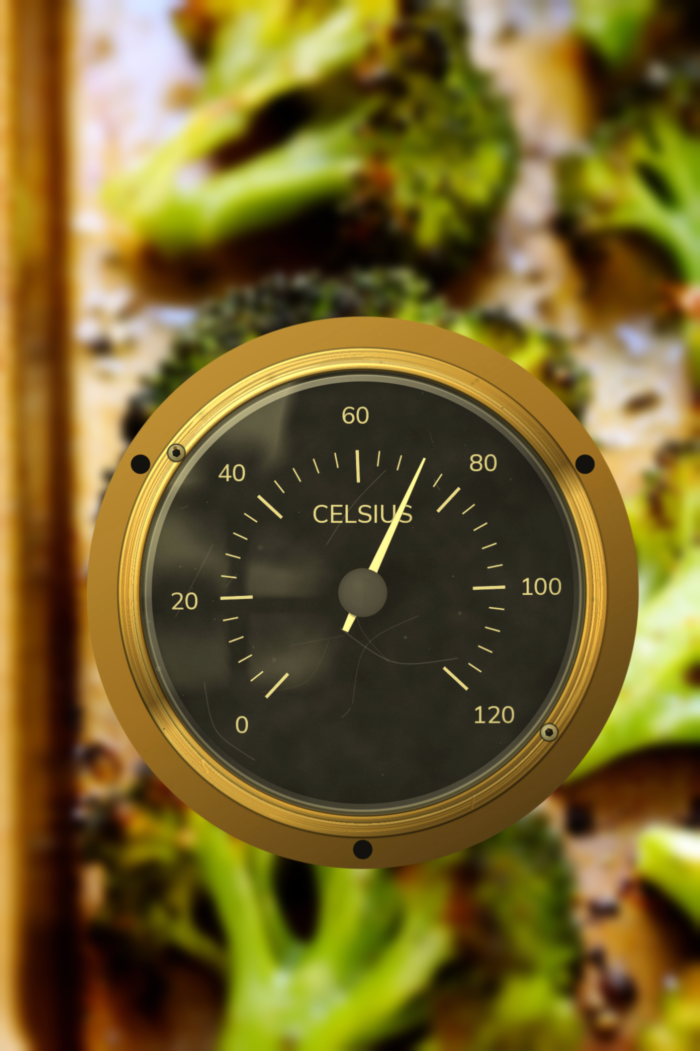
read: **72** °C
